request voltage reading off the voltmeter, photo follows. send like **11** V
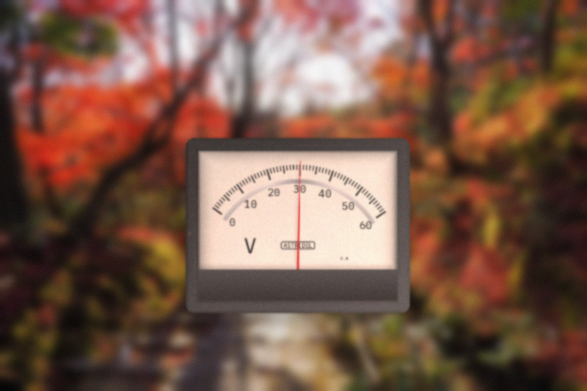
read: **30** V
